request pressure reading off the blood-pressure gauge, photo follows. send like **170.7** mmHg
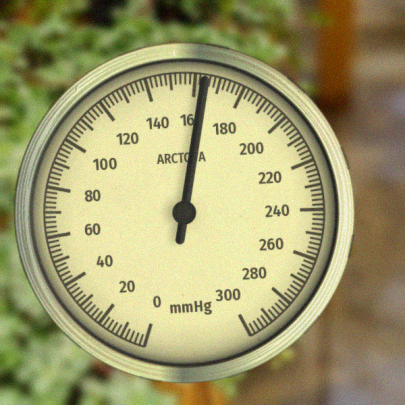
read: **164** mmHg
